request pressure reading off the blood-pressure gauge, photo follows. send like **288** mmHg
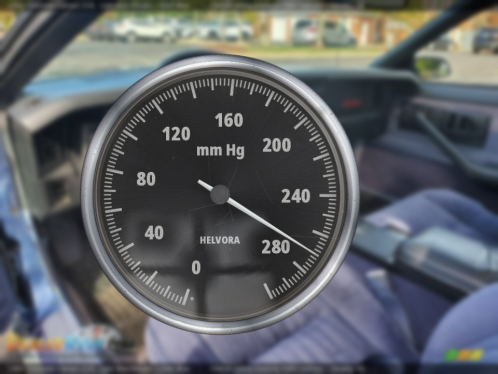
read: **270** mmHg
